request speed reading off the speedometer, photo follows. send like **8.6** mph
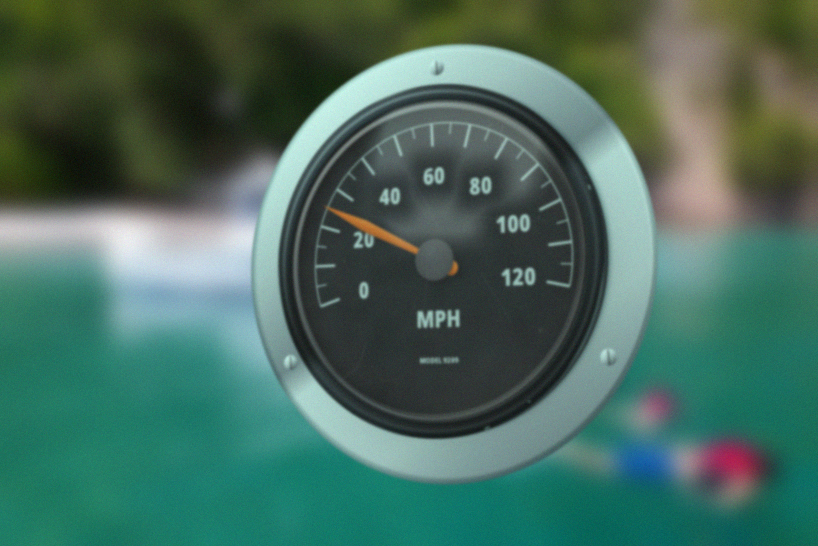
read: **25** mph
